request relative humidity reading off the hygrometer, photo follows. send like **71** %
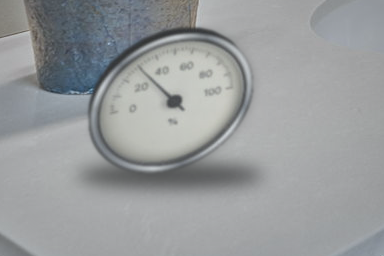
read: **30** %
